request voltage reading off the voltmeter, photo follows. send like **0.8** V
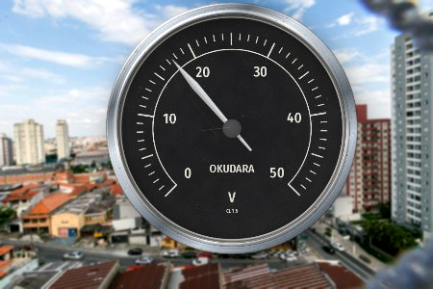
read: **17.5** V
